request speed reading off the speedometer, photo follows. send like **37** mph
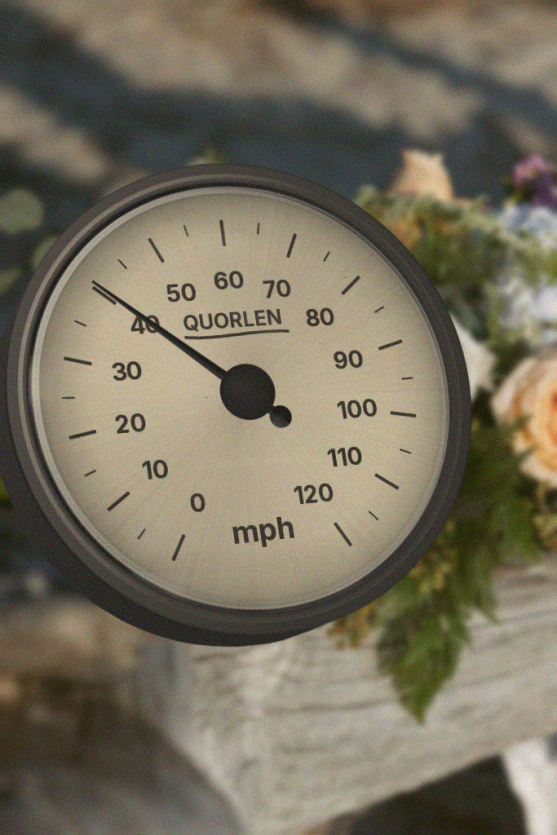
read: **40** mph
